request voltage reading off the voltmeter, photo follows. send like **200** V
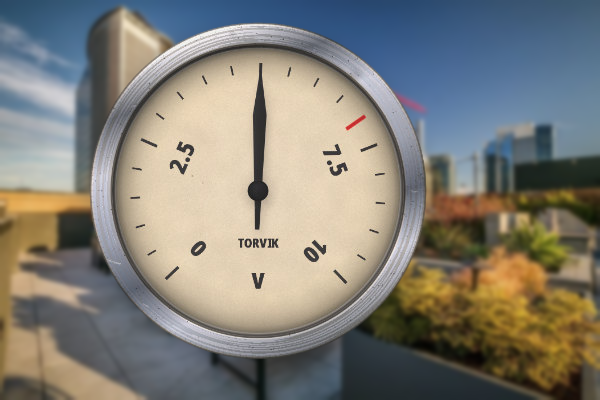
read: **5** V
